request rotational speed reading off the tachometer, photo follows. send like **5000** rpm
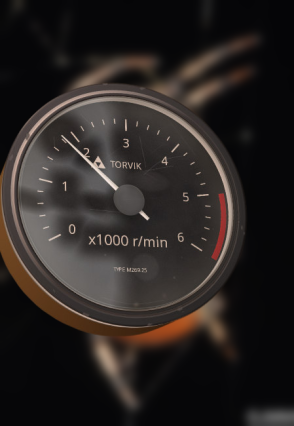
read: **1800** rpm
